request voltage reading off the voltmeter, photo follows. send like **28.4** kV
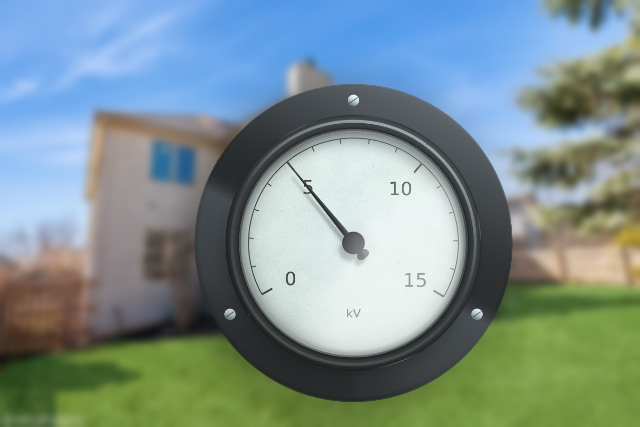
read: **5** kV
